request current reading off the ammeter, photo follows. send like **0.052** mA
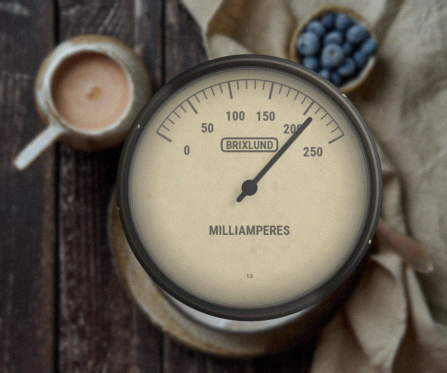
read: **210** mA
